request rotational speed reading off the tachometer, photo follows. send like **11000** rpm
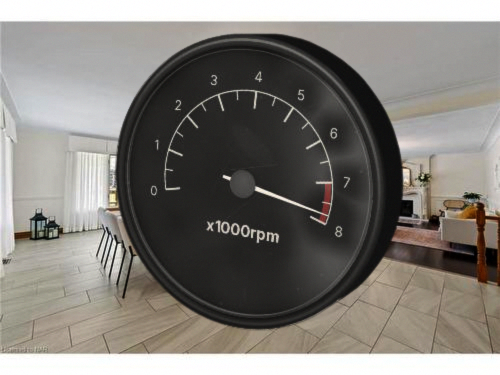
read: **7750** rpm
